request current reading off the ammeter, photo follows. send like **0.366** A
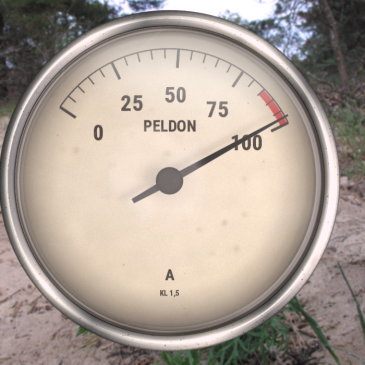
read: **97.5** A
